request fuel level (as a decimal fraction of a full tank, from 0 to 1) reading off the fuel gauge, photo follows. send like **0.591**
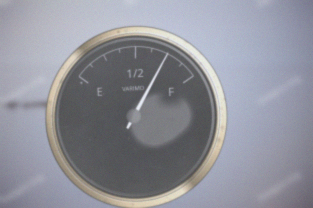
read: **0.75**
